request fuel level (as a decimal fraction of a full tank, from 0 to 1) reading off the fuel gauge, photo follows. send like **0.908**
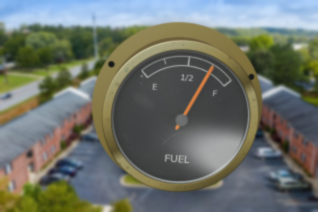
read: **0.75**
